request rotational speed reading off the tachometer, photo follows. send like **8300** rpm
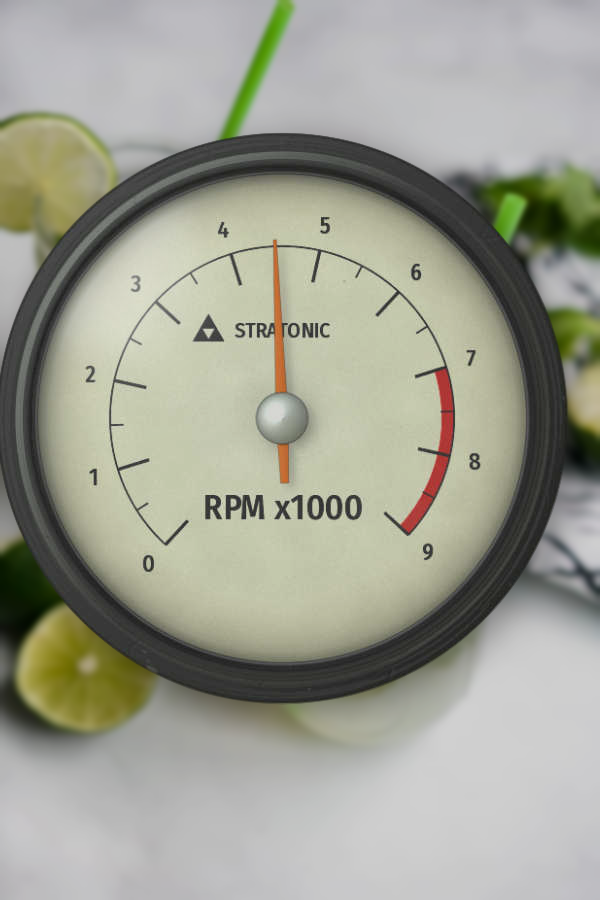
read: **4500** rpm
